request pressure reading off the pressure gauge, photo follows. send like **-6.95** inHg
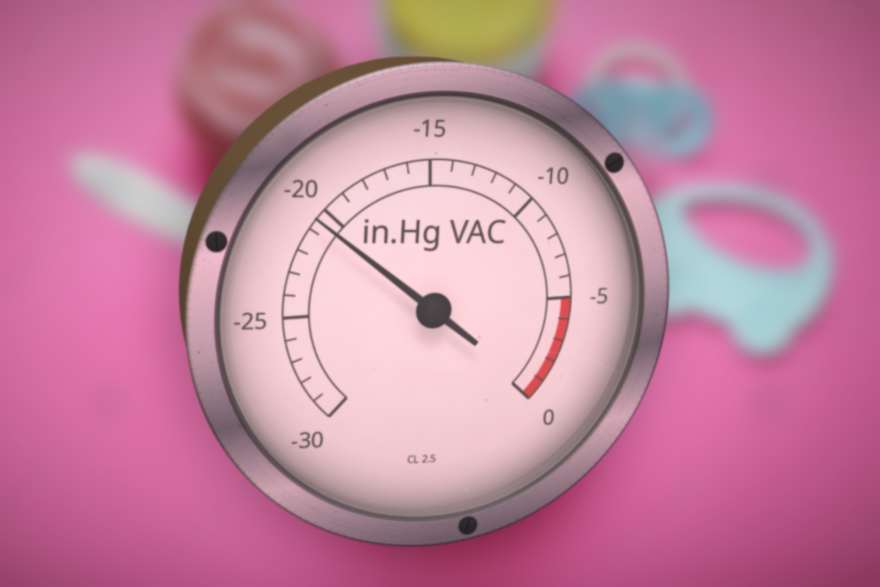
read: **-20.5** inHg
